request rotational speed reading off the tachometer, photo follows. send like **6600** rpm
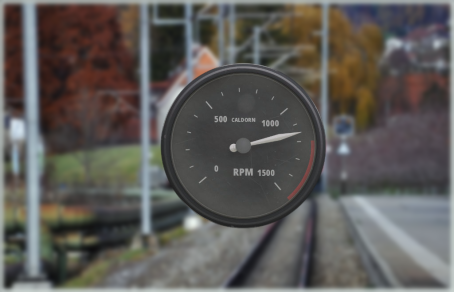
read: **1150** rpm
